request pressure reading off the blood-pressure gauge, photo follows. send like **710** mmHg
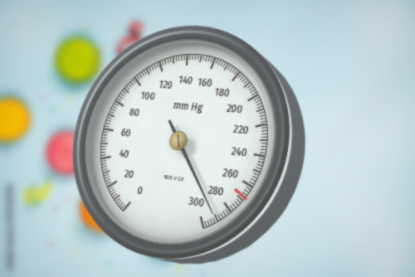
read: **290** mmHg
